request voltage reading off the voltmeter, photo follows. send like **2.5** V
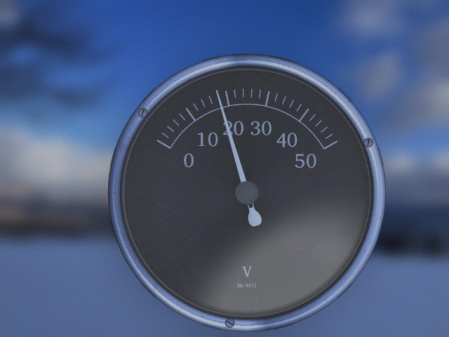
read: **18** V
